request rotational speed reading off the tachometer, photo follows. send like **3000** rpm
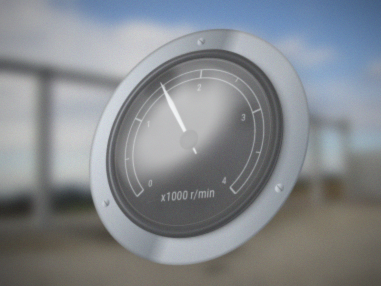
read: **1500** rpm
